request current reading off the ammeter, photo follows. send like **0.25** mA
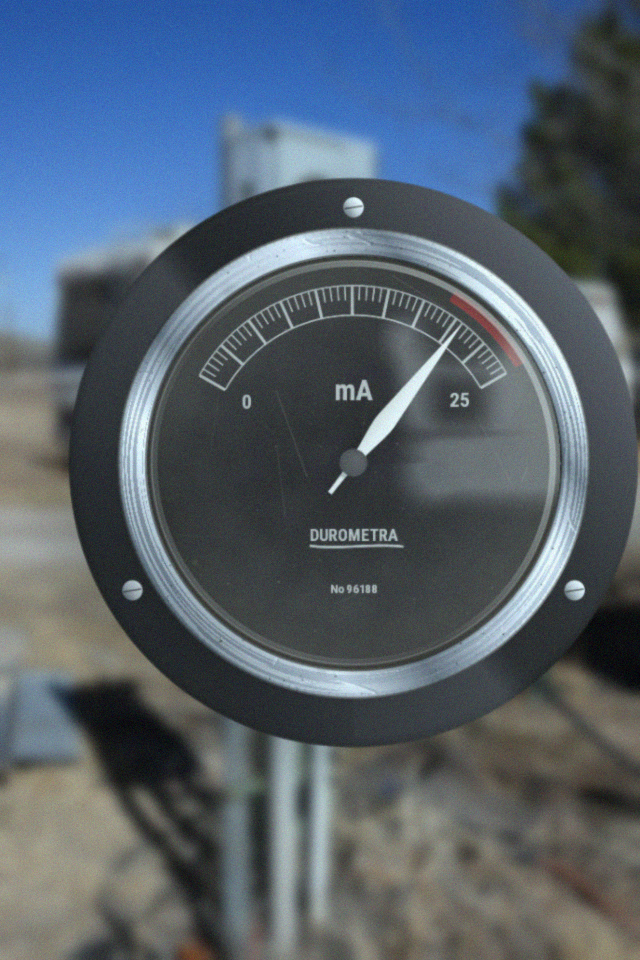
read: **20.5** mA
